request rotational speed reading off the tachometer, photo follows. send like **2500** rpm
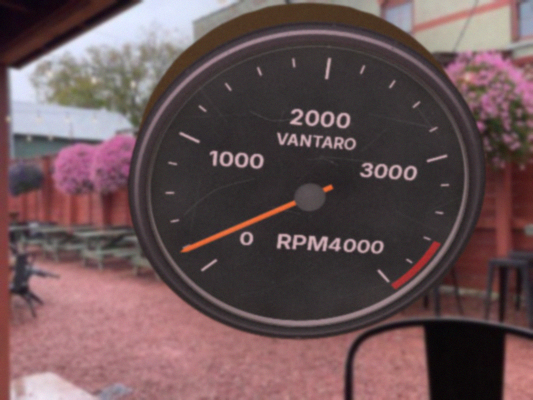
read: **200** rpm
